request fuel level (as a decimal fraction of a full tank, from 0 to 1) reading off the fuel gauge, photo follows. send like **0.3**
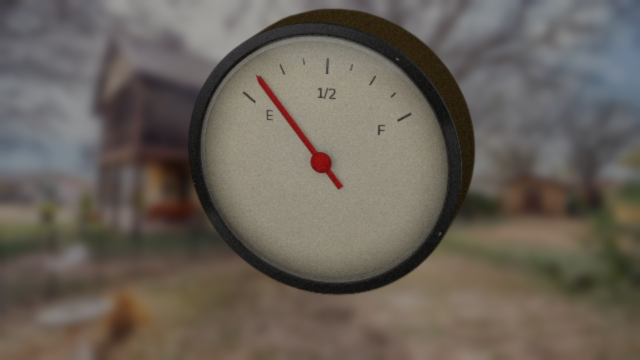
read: **0.125**
